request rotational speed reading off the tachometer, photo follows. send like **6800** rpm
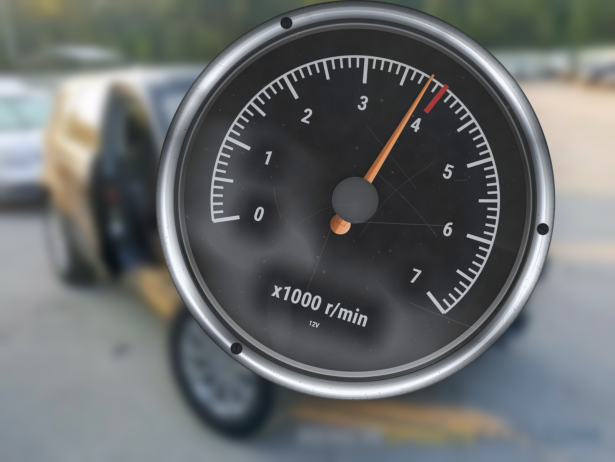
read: **3800** rpm
